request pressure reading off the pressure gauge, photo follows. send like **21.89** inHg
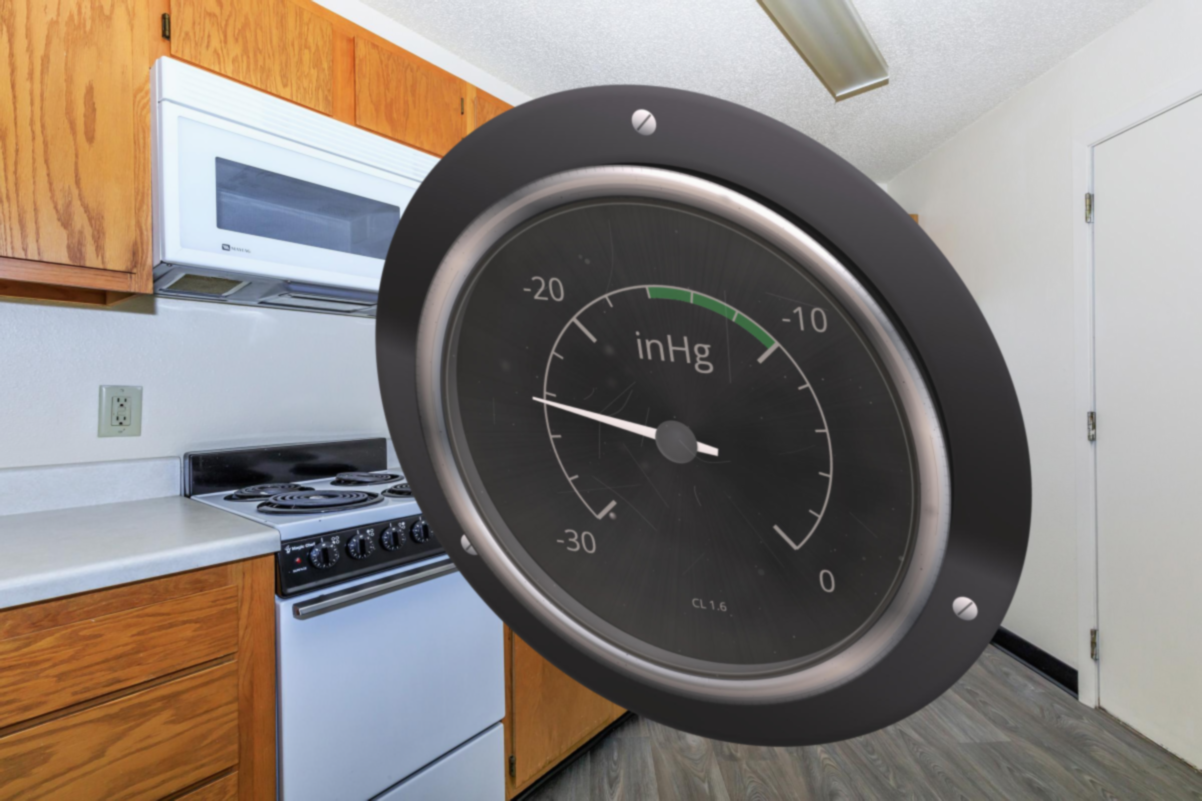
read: **-24** inHg
